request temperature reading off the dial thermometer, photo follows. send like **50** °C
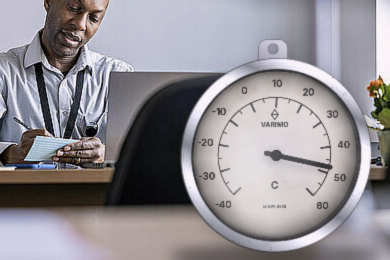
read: **47.5** °C
